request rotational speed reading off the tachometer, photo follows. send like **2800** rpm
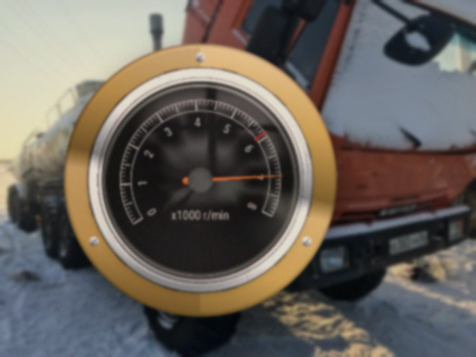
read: **7000** rpm
